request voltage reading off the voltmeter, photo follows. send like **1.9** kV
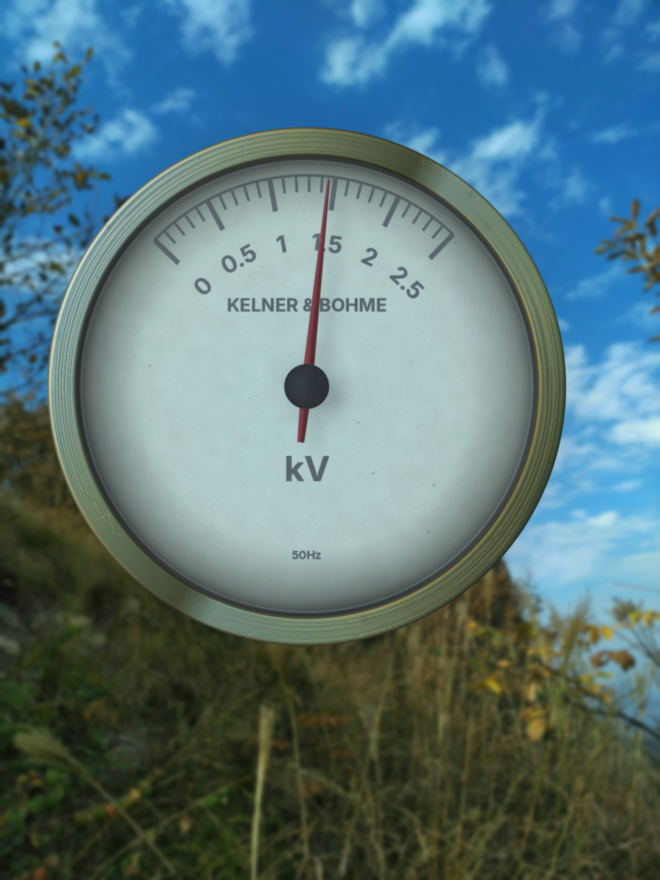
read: **1.45** kV
